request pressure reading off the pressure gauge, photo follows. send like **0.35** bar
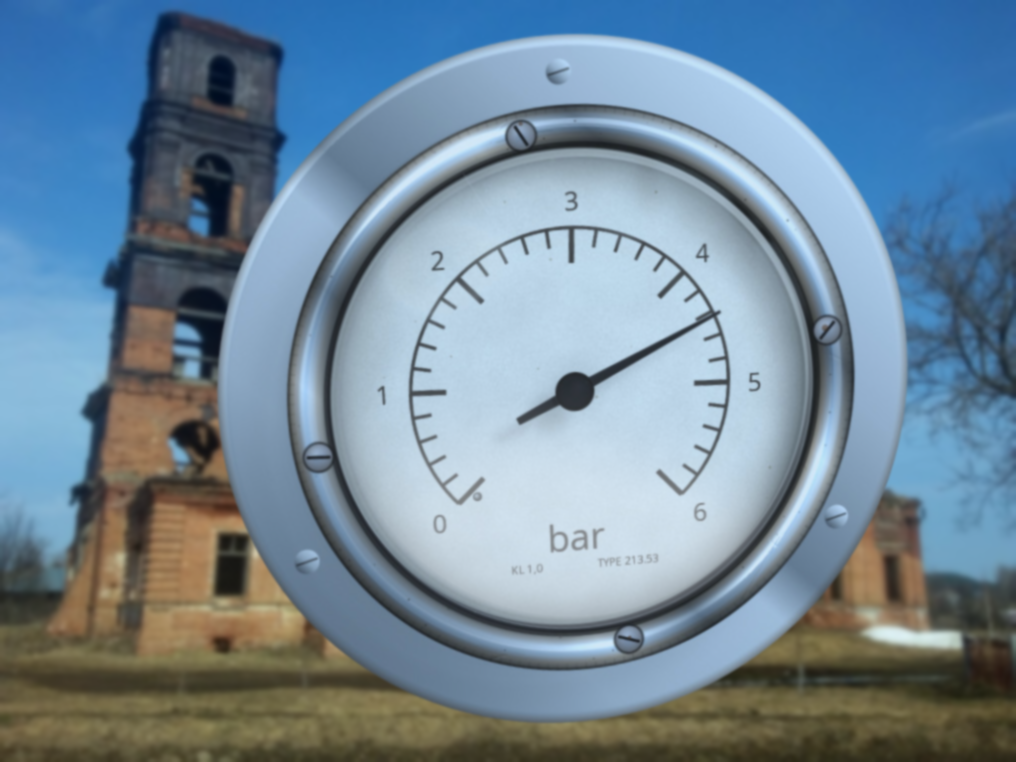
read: **4.4** bar
